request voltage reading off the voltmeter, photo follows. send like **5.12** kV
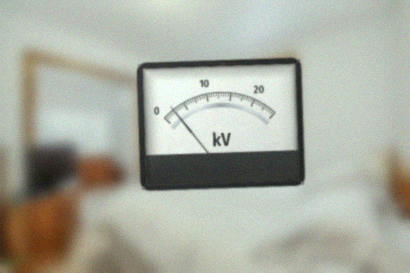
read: **2.5** kV
